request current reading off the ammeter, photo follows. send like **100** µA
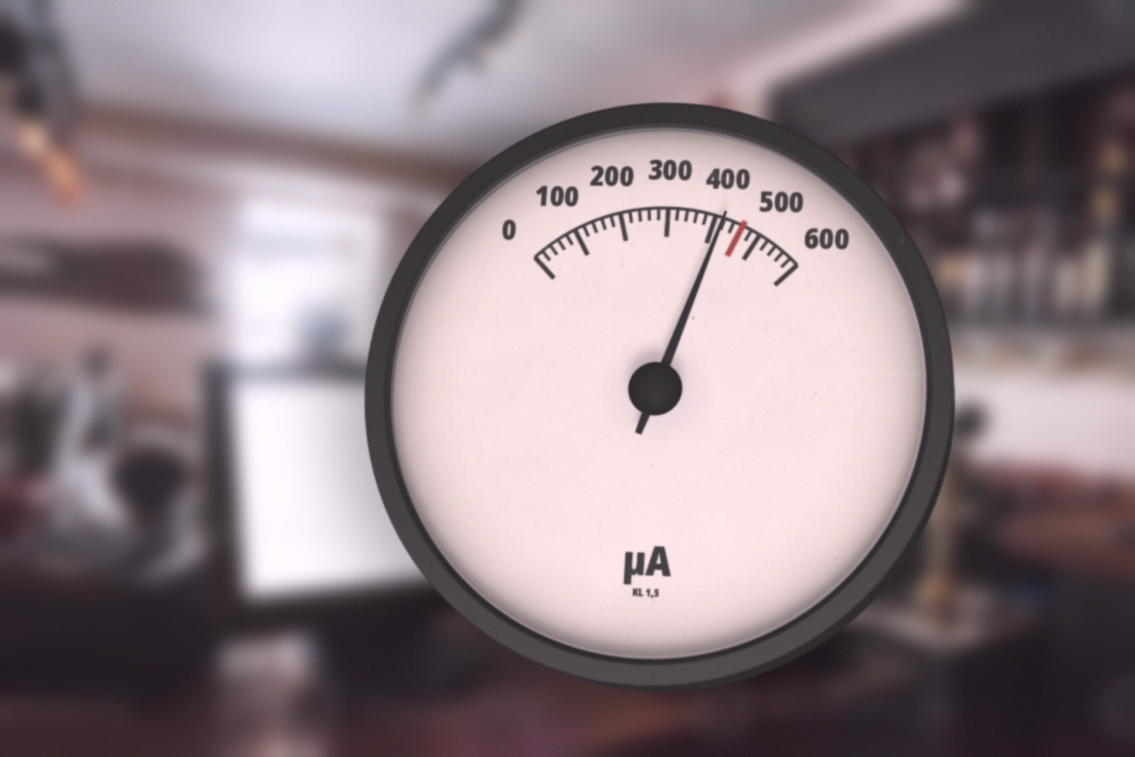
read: **420** µA
